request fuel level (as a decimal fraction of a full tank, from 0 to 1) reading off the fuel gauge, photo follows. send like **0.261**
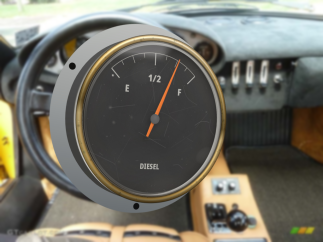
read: **0.75**
